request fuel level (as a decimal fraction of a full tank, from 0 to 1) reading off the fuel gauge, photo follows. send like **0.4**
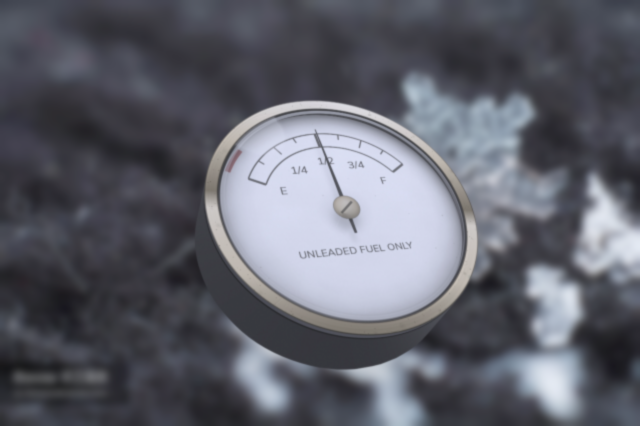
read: **0.5**
